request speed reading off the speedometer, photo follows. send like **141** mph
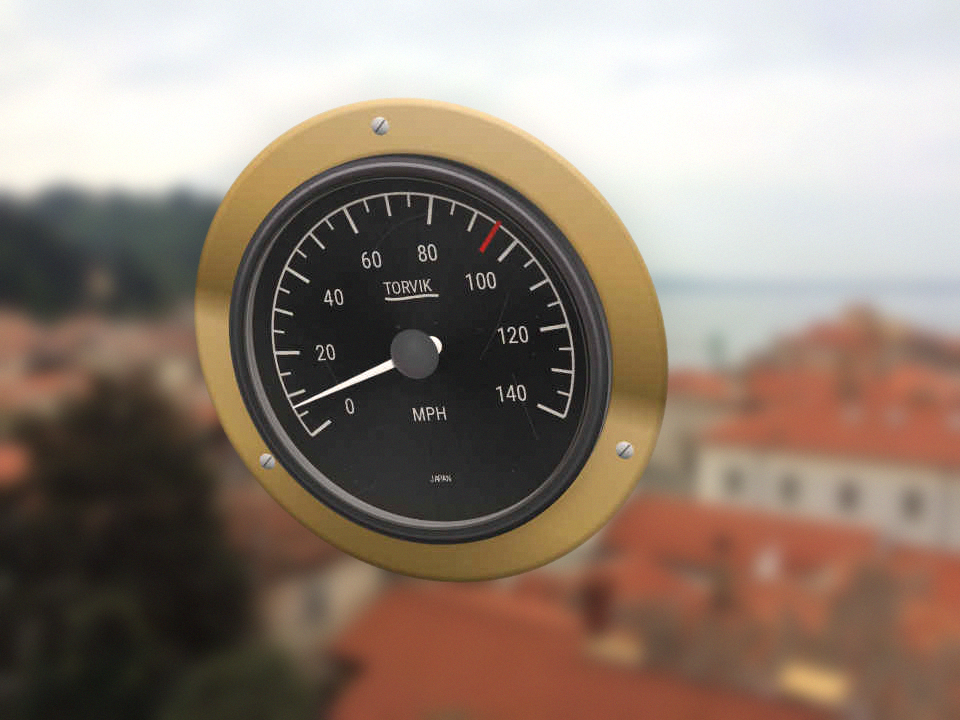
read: **7.5** mph
